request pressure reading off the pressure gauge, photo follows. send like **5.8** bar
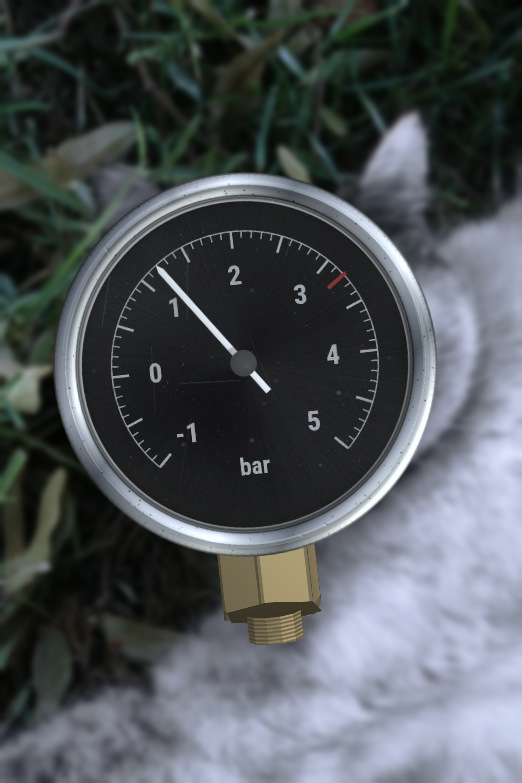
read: **1.2** bar
